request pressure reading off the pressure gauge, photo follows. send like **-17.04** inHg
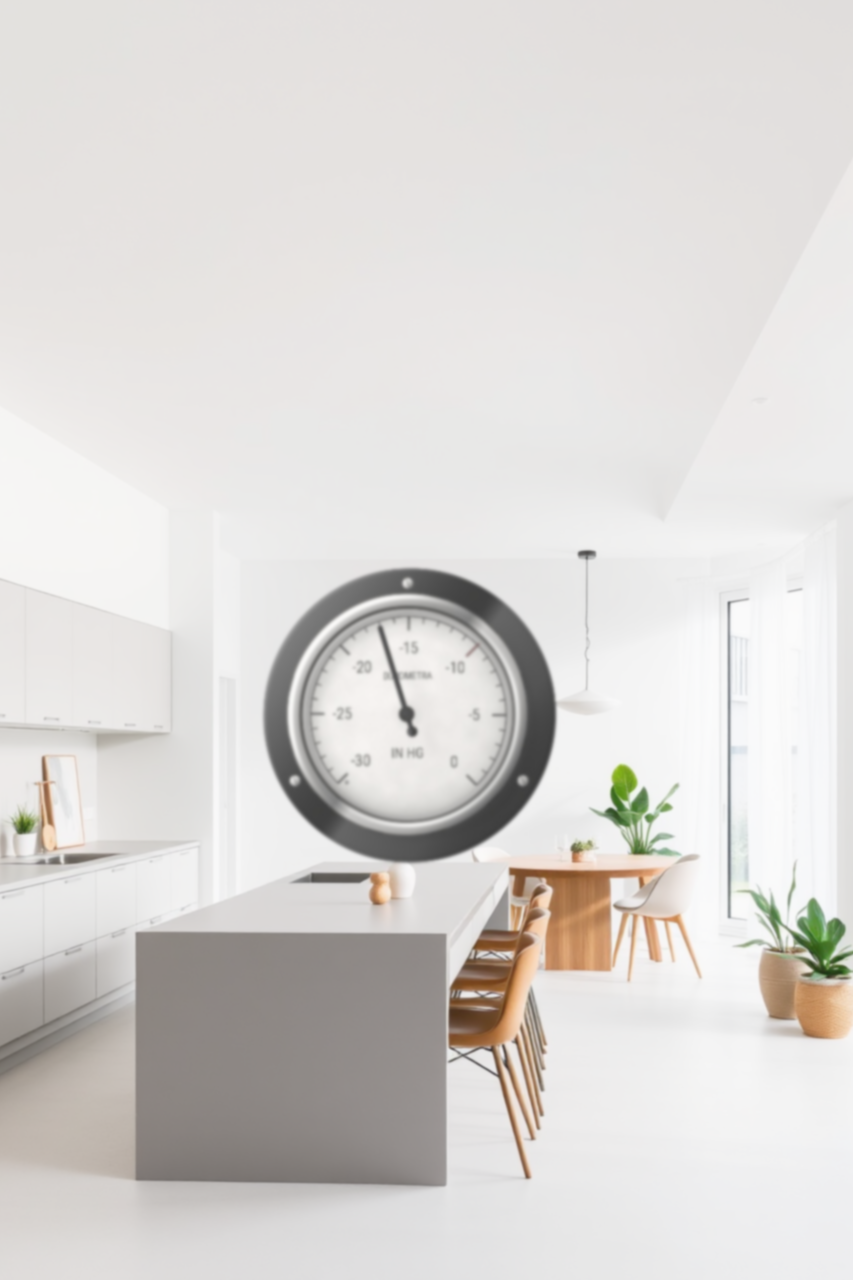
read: **-17** inHg
